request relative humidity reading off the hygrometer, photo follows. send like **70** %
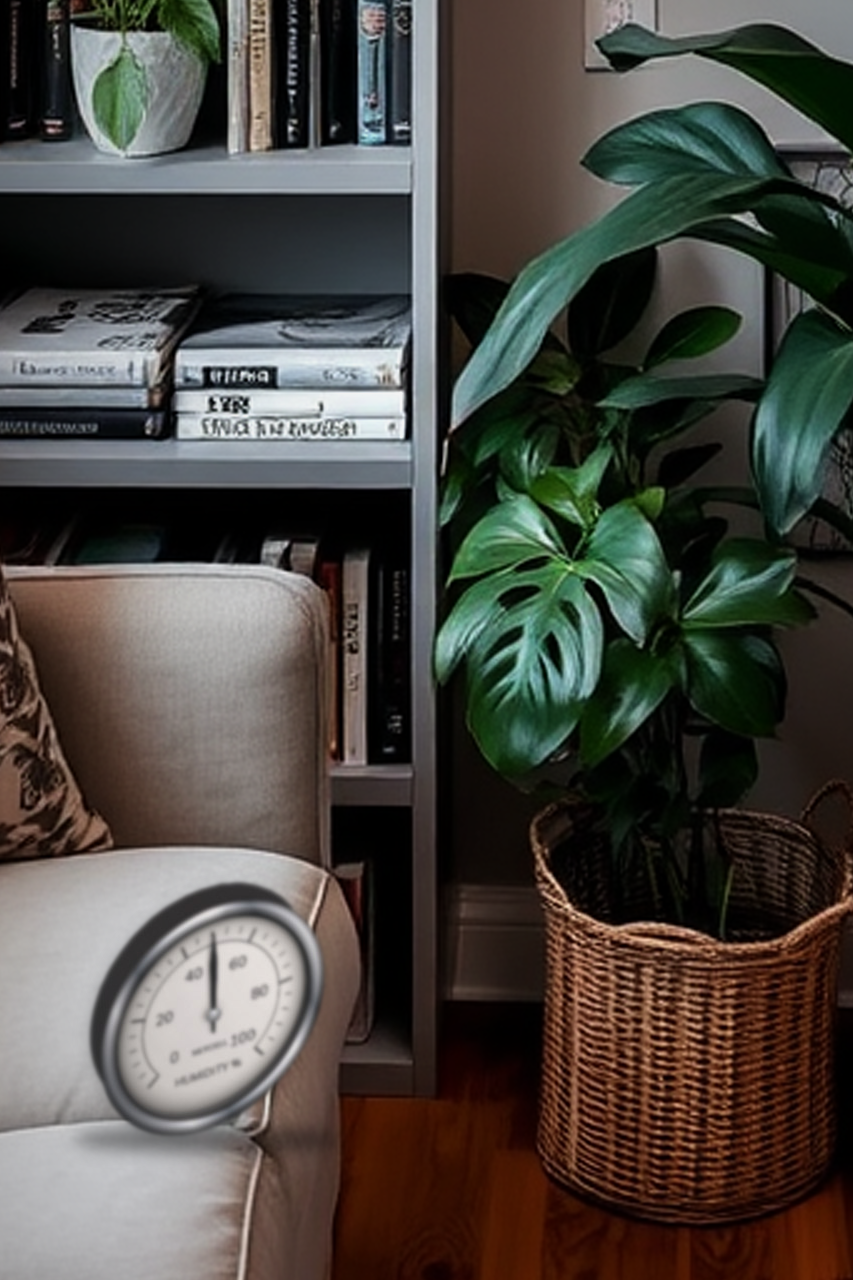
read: **48** %
